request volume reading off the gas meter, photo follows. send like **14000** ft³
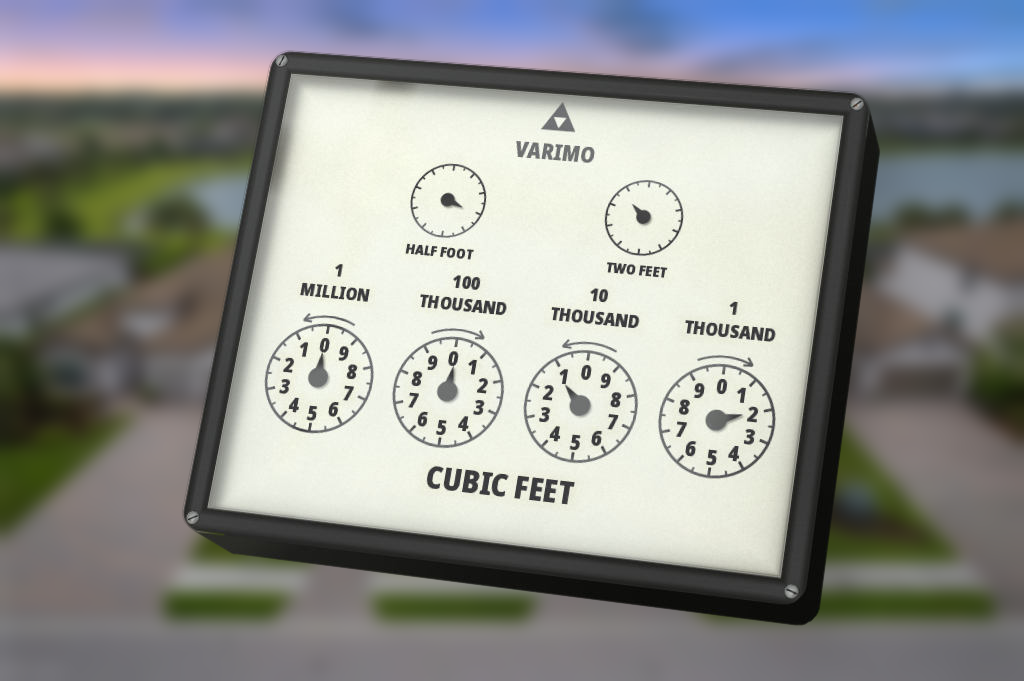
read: **1200** ft³
